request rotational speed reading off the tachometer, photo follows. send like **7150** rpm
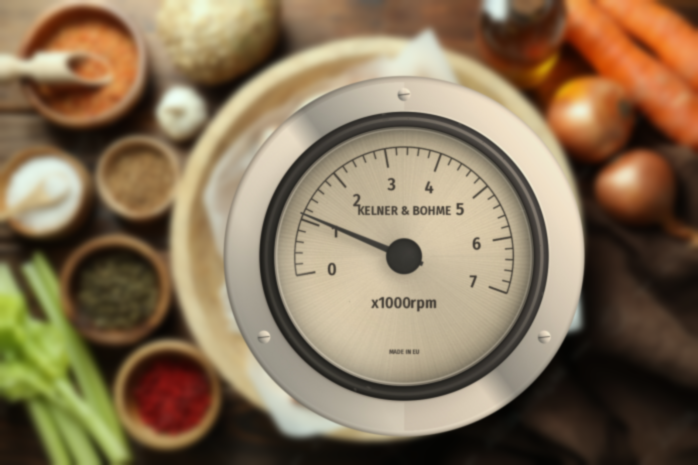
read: **1100** rpm
